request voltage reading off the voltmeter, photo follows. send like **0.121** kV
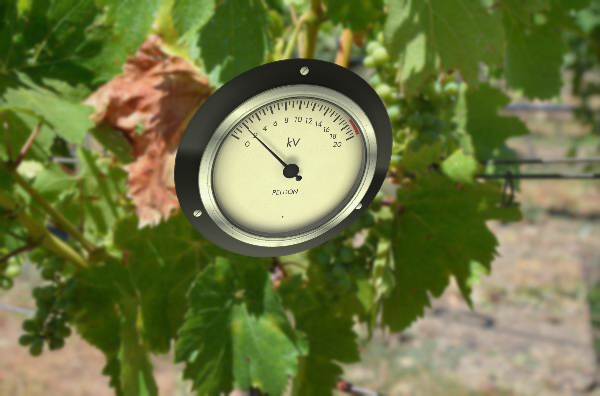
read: **2** kV
